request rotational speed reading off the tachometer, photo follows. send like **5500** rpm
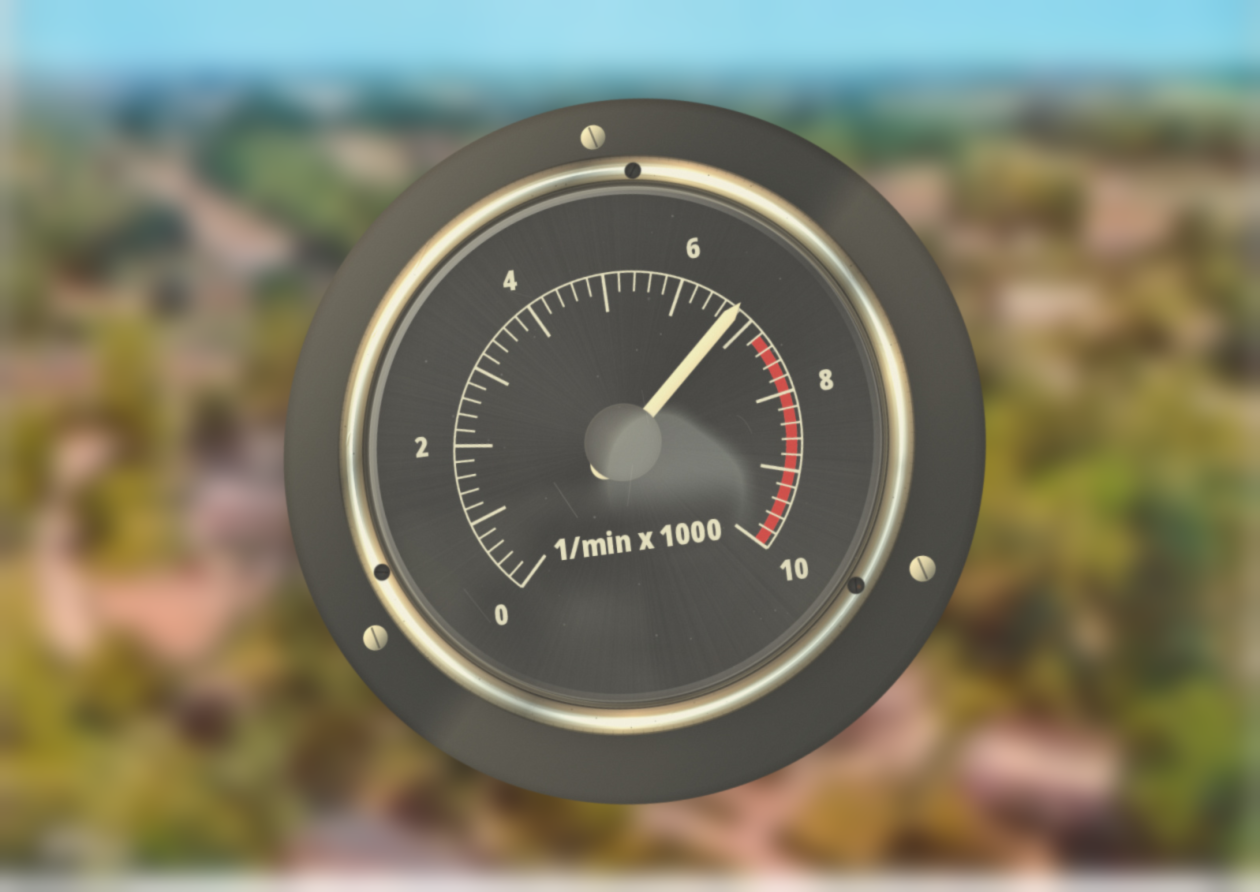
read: **6800** rpm
